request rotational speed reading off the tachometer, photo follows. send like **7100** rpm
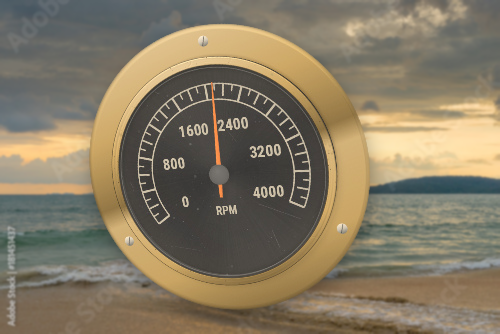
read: **2100** rpm
